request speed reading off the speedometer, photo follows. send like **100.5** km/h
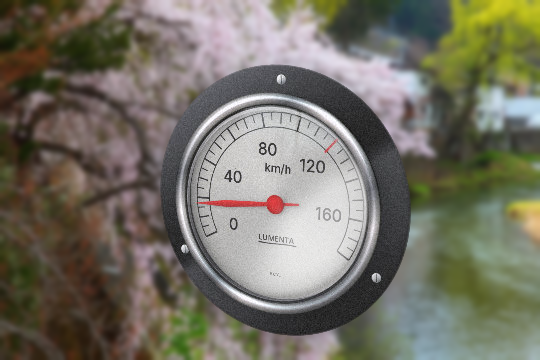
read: **17.5** km/h
